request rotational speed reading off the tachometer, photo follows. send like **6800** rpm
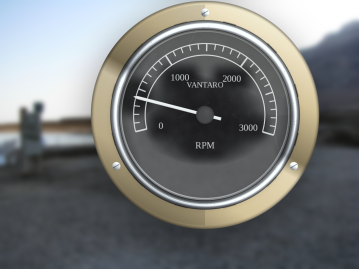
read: **400** rpm
